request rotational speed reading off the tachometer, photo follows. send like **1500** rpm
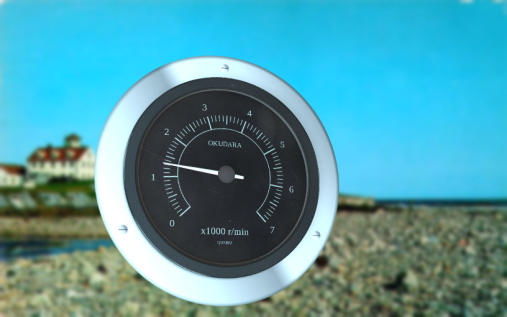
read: **1300** rpm
